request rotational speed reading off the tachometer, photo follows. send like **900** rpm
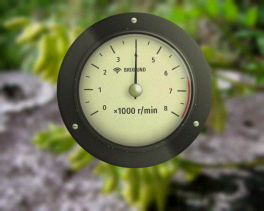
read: **4000** rpm
